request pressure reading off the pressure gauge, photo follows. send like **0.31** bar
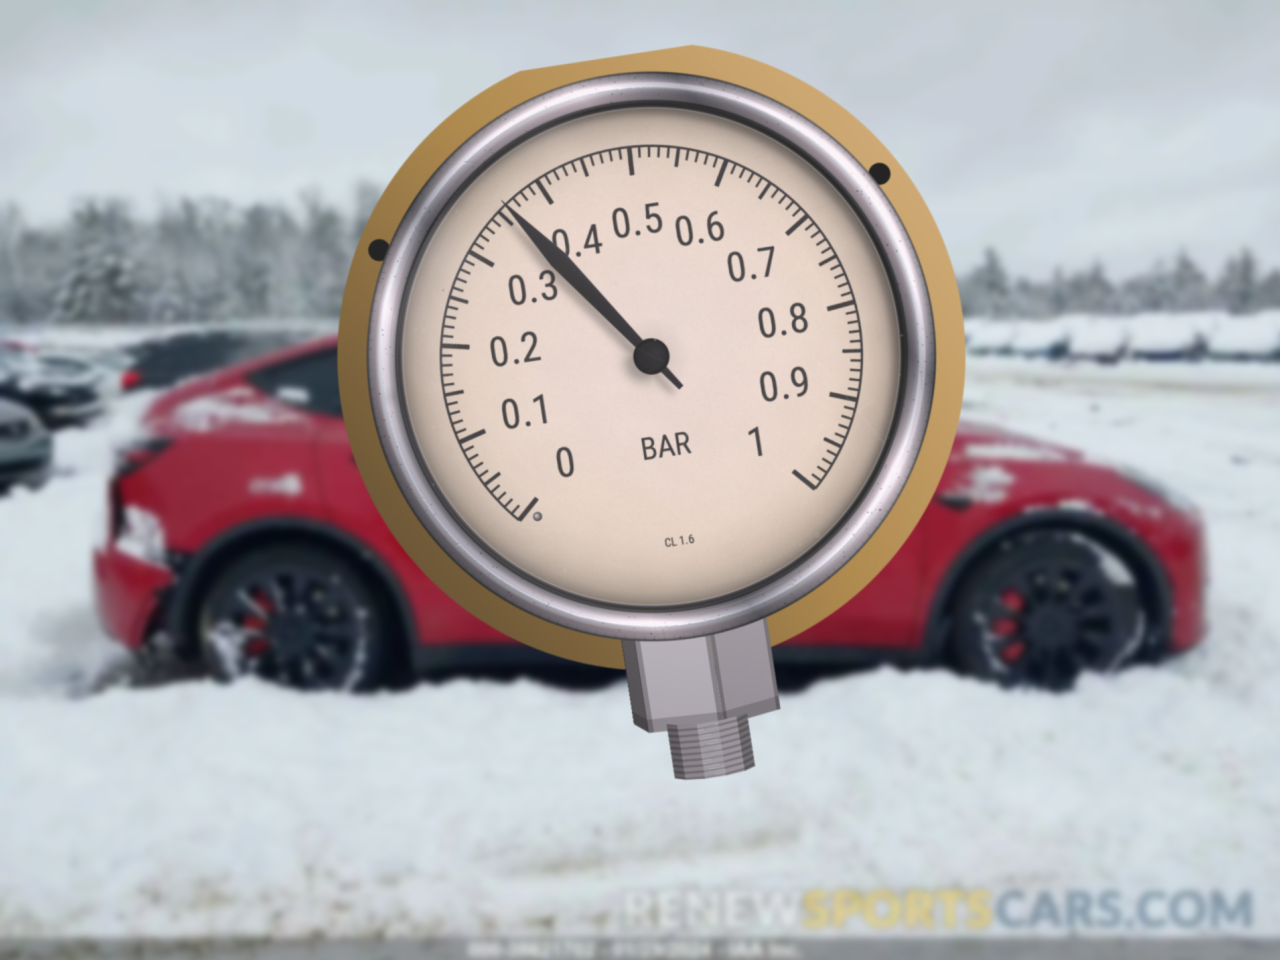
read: **0.36** bar
